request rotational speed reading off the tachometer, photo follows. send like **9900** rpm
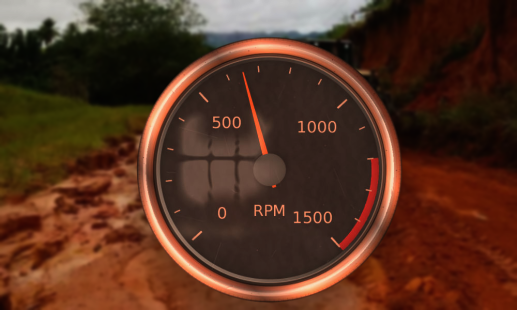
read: **650** rpm
